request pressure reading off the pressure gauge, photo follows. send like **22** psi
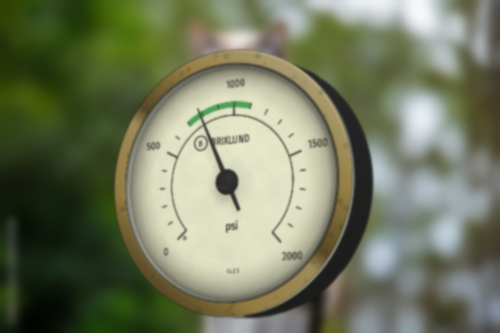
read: **800** psi
